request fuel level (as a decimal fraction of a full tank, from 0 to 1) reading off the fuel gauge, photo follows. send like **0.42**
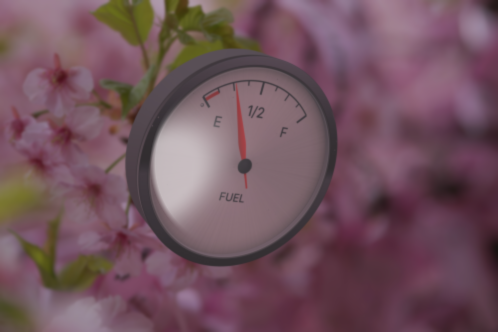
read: **0.25**
